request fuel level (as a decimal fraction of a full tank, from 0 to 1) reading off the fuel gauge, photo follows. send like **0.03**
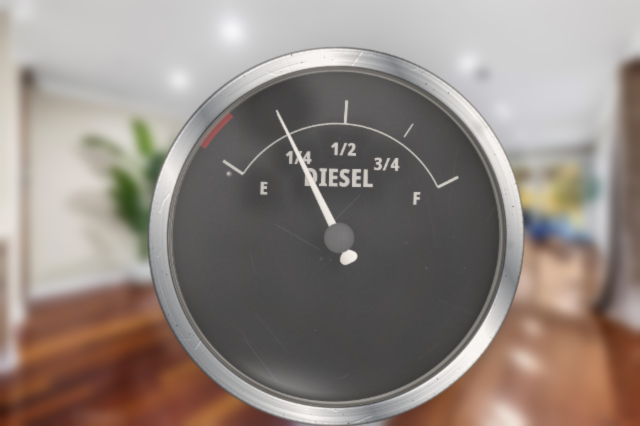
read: **0.25**
